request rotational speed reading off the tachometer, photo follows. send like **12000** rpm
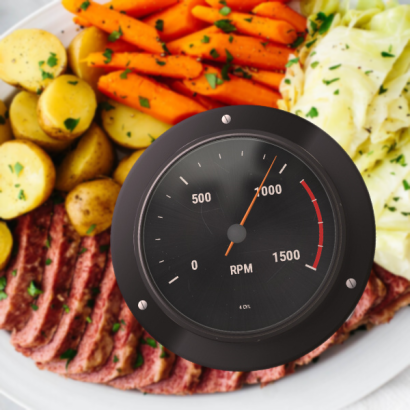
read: **950** rpm
